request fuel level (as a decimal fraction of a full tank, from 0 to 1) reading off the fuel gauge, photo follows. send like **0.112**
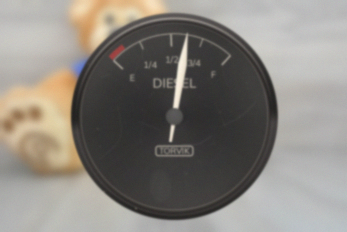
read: **0.625**
